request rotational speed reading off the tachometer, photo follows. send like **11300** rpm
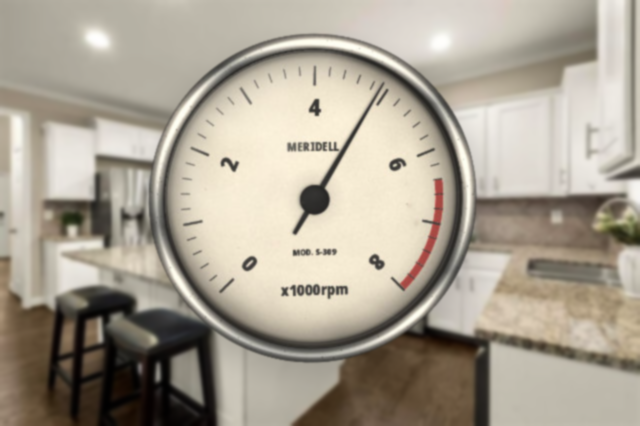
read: **4900** rpm
